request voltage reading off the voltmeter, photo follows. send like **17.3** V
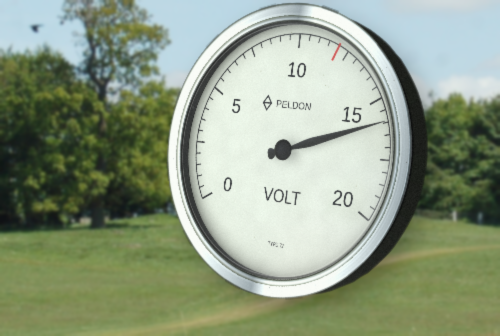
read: **16** V
